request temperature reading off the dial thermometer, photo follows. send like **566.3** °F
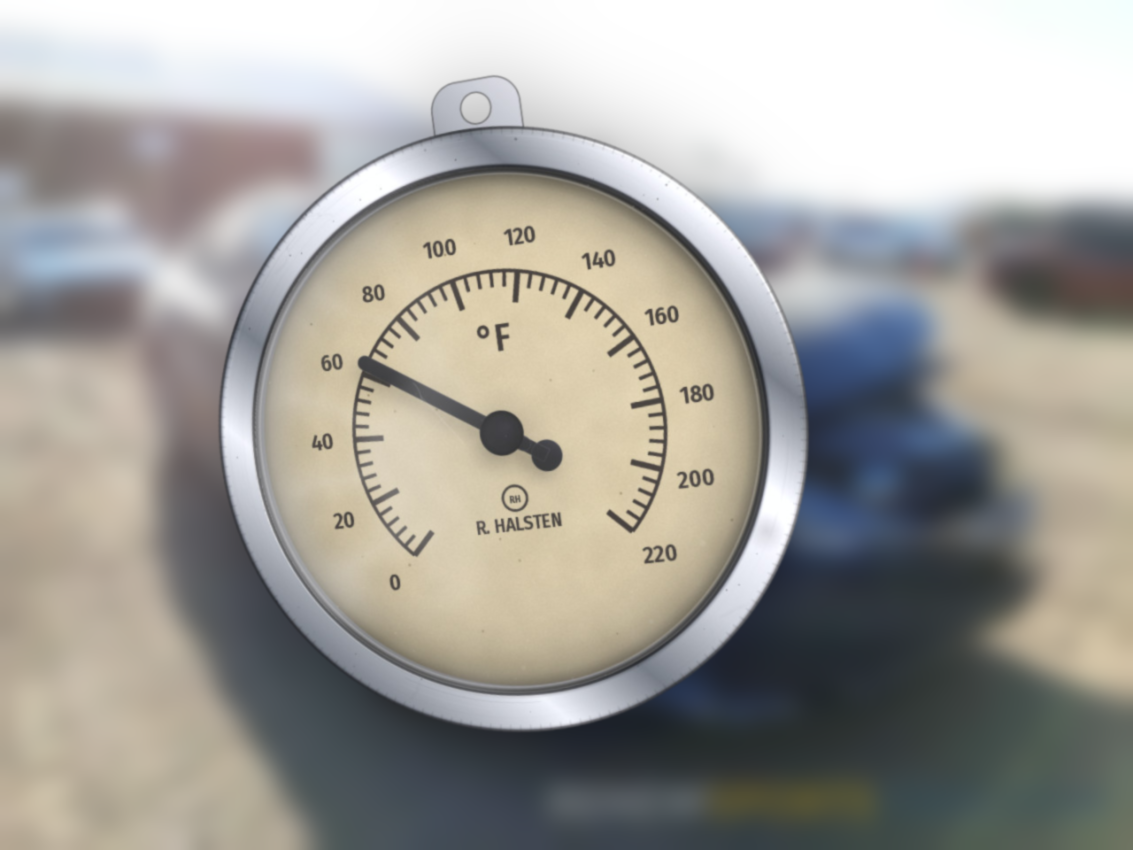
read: **64** °F
